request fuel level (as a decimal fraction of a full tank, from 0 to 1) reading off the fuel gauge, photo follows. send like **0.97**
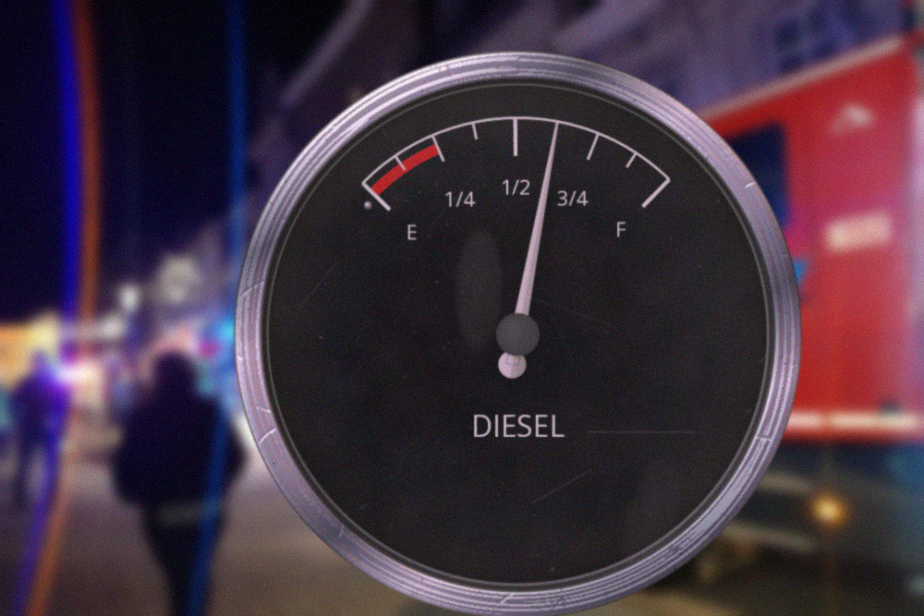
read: **0.625**
